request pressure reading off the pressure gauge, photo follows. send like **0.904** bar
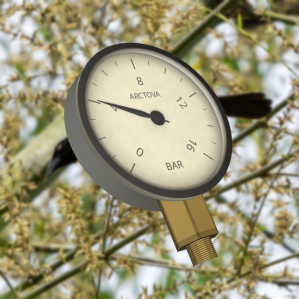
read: **4** bar
